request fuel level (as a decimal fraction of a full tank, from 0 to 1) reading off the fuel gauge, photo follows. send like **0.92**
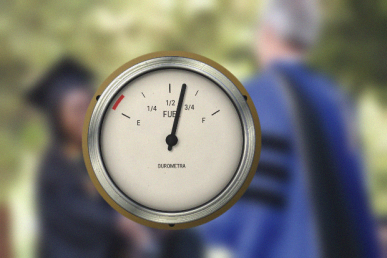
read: **0.625**
